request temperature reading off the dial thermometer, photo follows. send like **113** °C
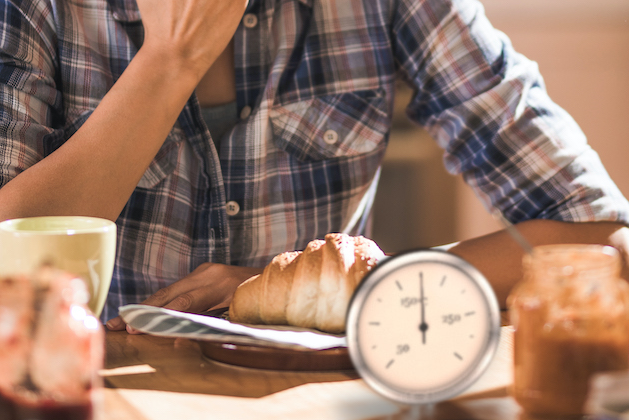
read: **175** °C
